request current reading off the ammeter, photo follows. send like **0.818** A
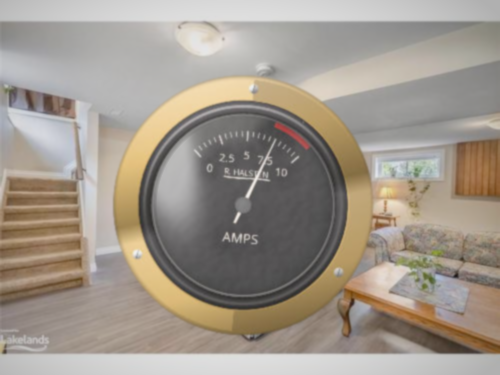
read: **7.5** A
